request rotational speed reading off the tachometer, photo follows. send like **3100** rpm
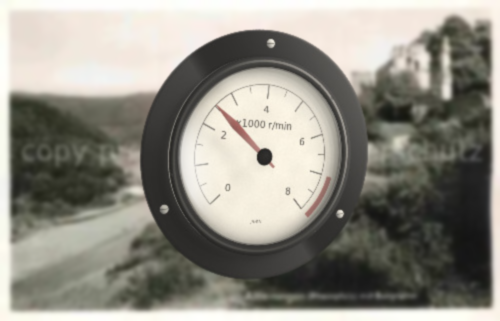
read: **2500** rpm
